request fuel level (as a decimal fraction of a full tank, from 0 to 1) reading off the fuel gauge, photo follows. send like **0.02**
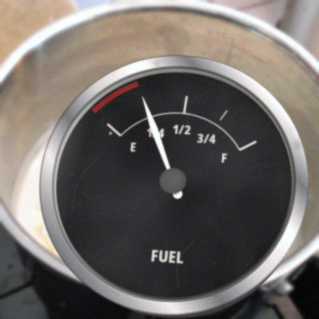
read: **0.25**
